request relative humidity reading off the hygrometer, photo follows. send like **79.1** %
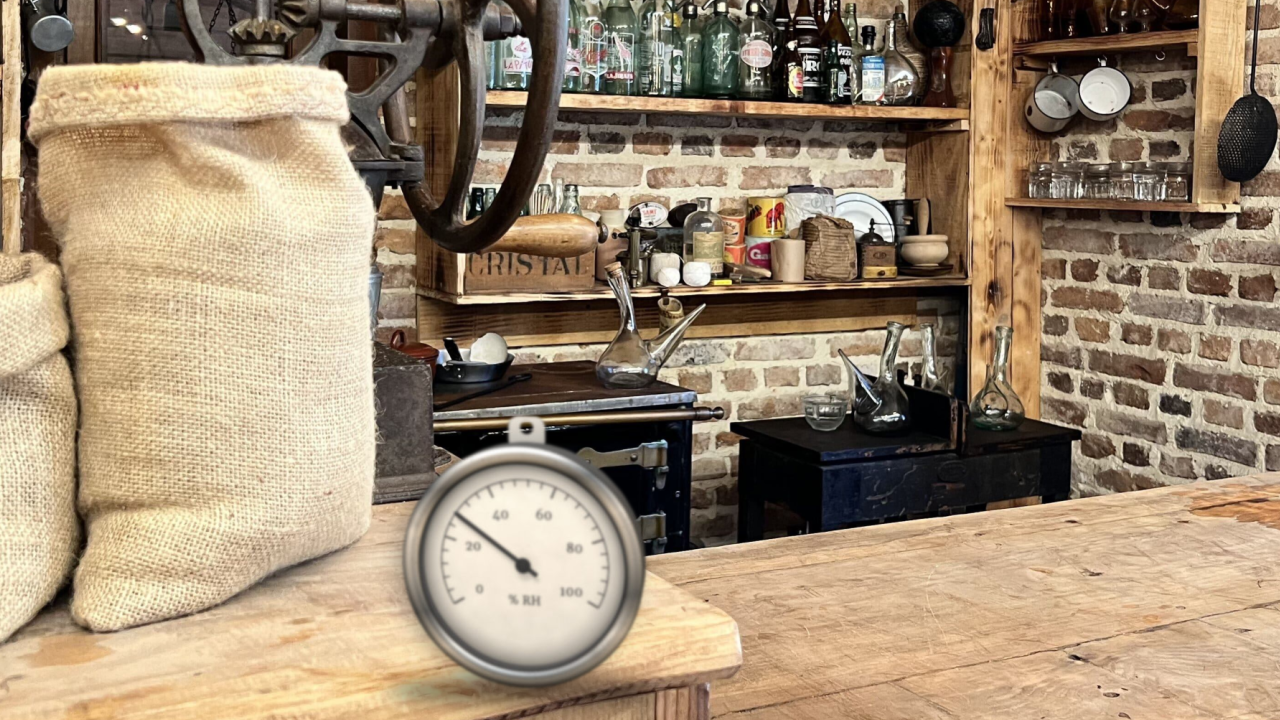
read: **28** %
